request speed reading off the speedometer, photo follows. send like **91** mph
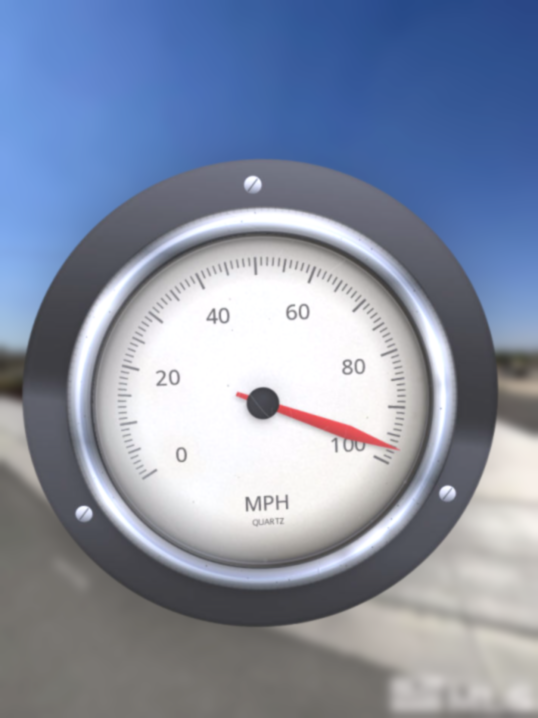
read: **97** mph
